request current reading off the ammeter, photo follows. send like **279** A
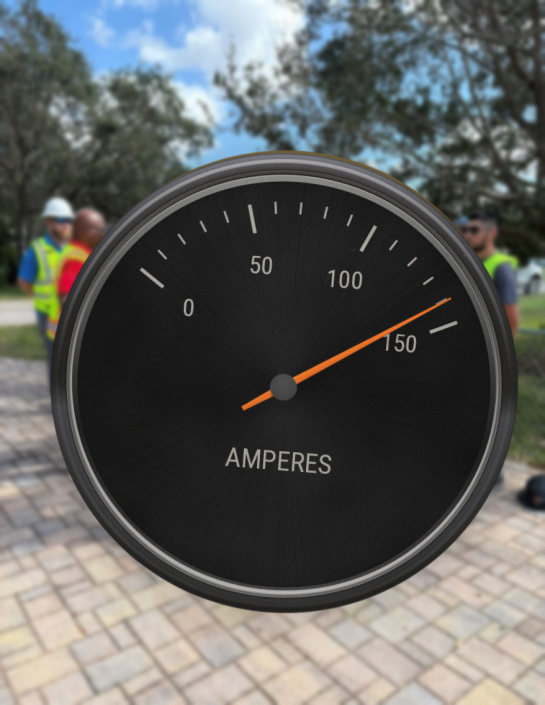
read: **140** A
